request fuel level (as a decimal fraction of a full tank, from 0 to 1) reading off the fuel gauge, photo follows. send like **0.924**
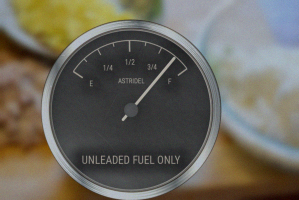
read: **0.875**
